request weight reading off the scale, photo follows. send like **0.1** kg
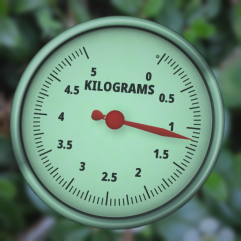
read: **1.15** kg
